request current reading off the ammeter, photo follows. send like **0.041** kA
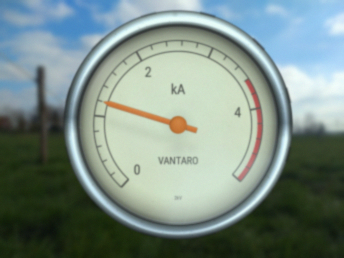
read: **1.2** kA
